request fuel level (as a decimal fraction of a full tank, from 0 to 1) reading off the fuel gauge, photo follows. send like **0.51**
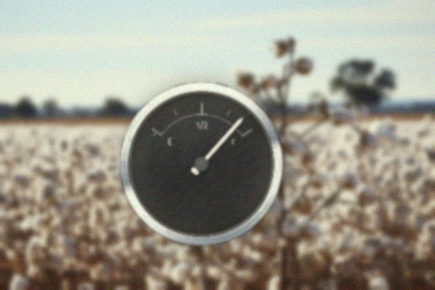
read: **0.875**
